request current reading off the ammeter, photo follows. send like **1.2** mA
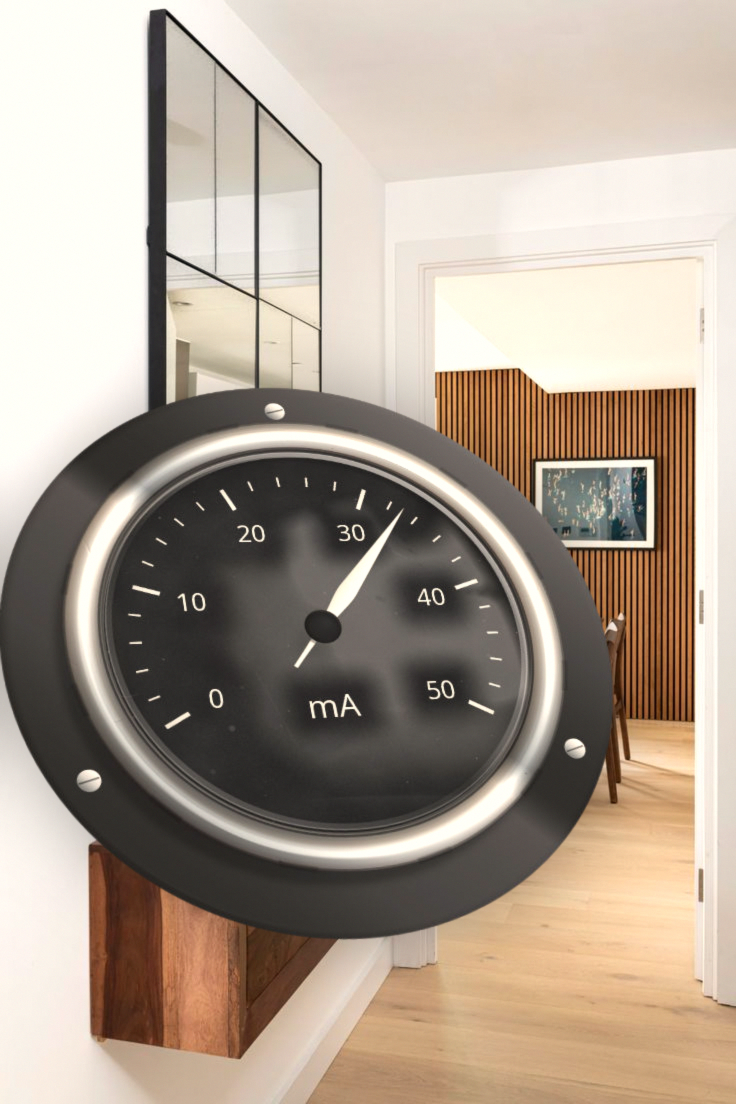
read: **33** mA
